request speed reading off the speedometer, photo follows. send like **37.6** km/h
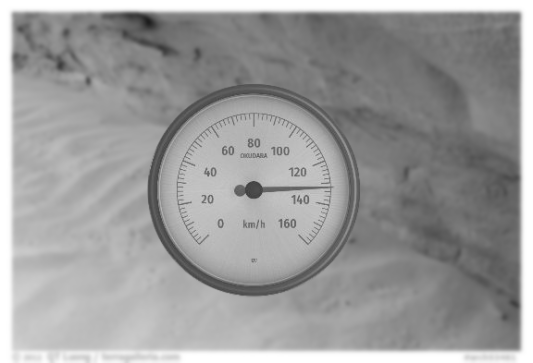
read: **132** km/h
